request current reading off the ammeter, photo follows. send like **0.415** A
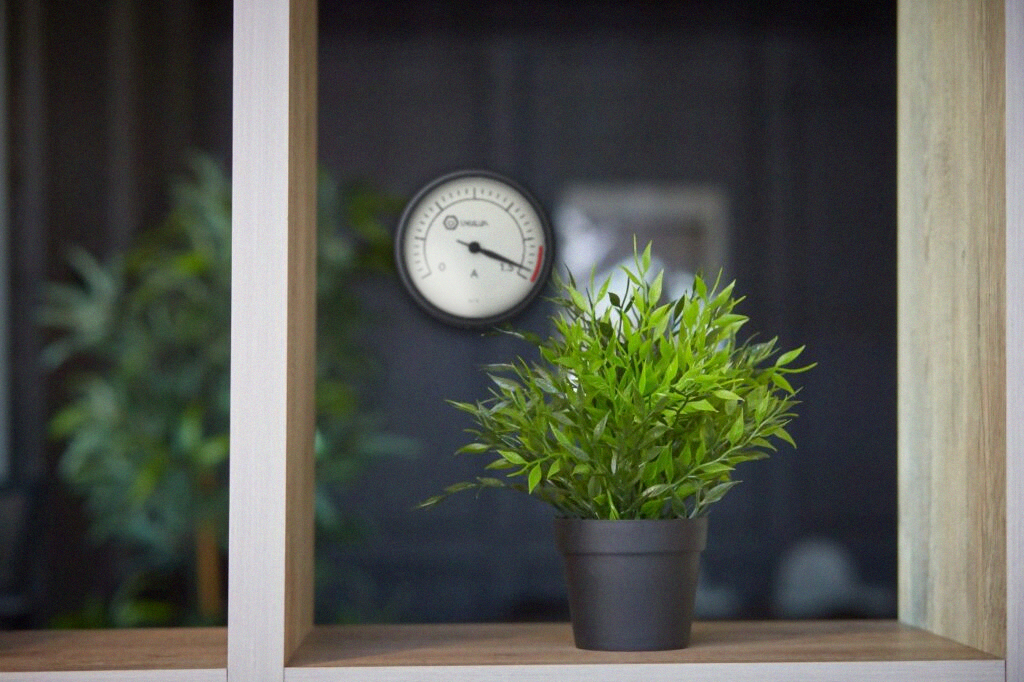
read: **1.45** A
